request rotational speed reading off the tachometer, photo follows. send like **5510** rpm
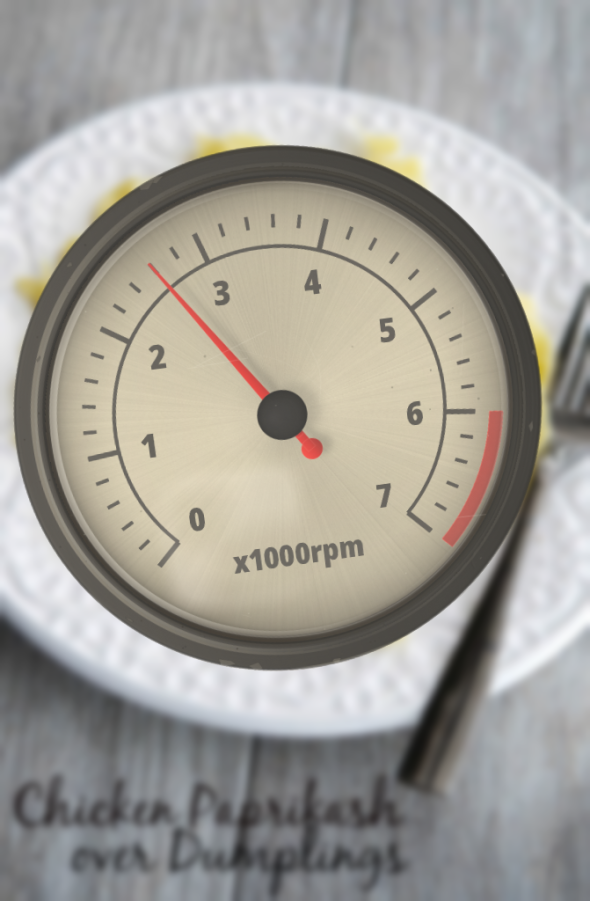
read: **2600** rpm
